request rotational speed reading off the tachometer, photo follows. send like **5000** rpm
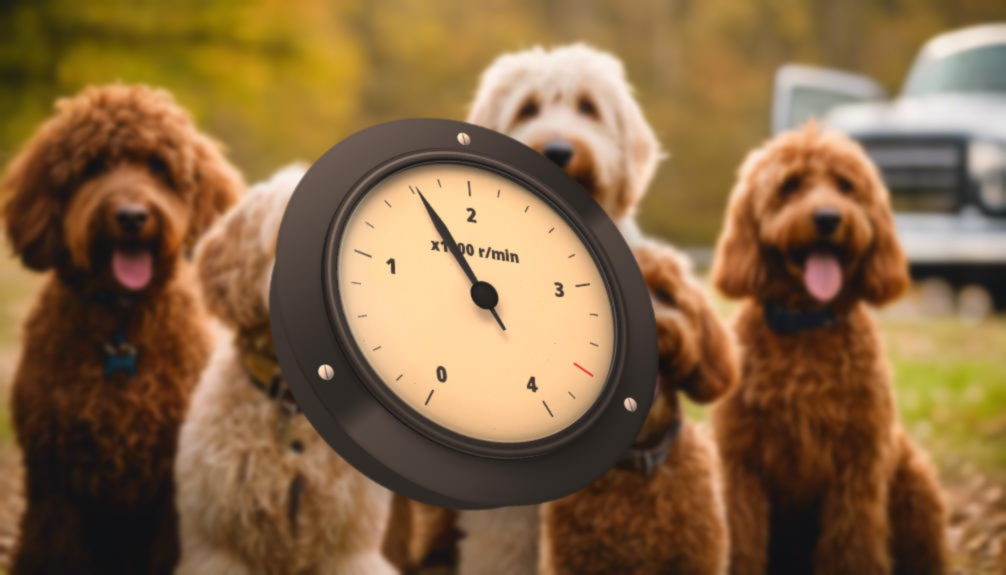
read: **1600** rpm
